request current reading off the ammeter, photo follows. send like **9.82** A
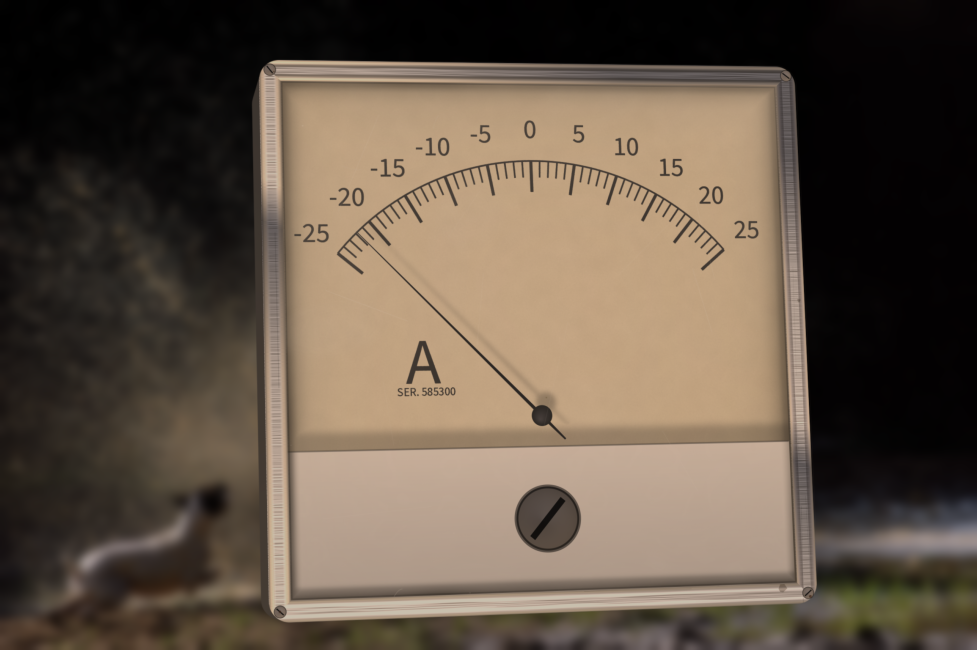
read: **-22** A
